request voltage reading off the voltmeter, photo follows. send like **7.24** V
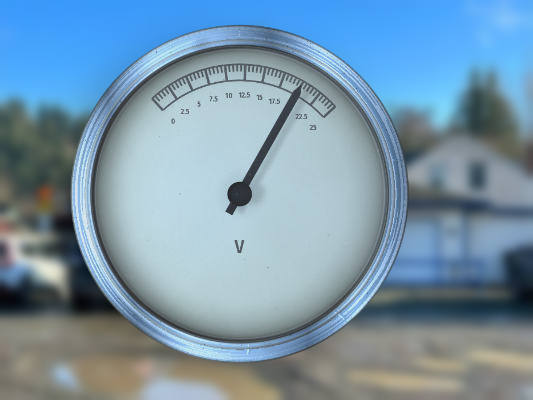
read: **20** V
